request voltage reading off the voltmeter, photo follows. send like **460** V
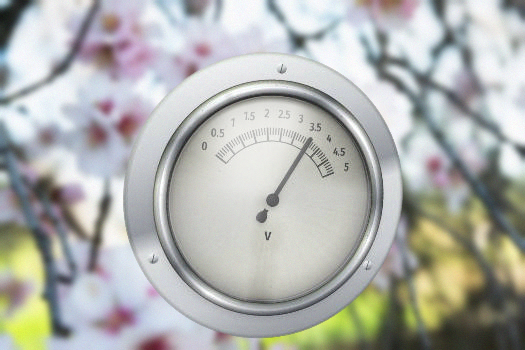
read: **3.5** V
